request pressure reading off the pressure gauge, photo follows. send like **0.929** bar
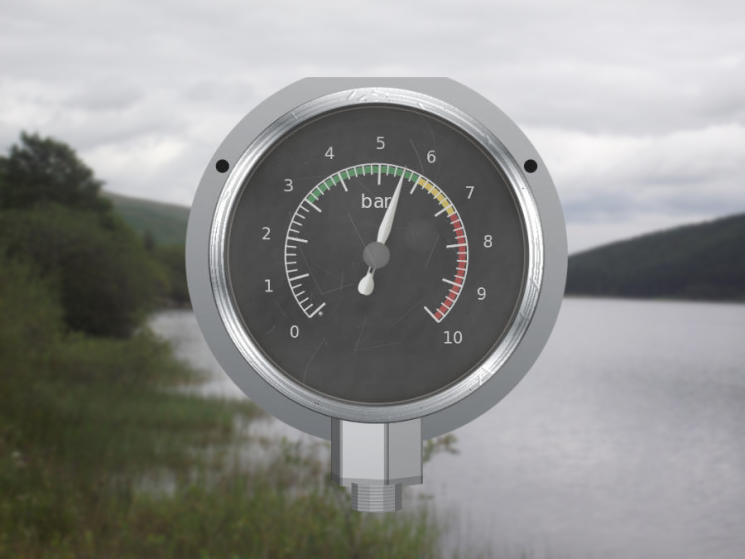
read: **5.6** bar
